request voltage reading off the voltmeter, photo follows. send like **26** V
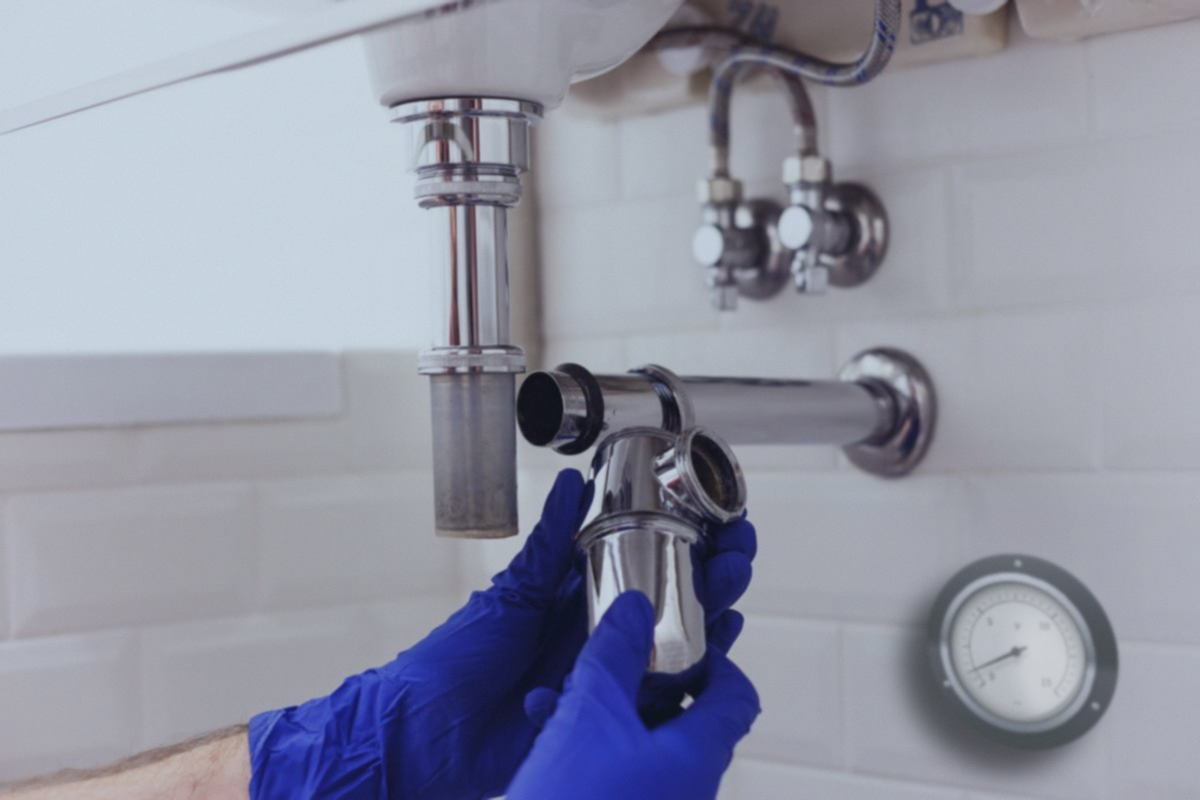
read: **1** V
